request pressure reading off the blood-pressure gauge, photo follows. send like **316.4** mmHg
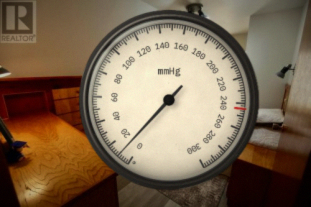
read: **10** mmHg
